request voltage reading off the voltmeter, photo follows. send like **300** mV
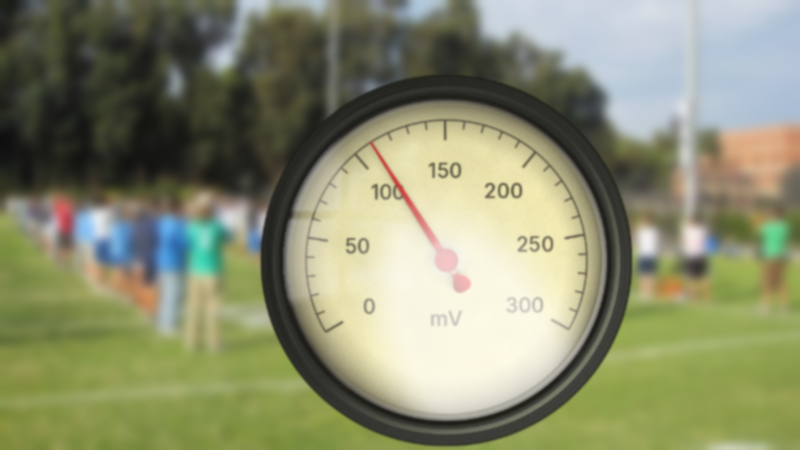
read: **110** mV
